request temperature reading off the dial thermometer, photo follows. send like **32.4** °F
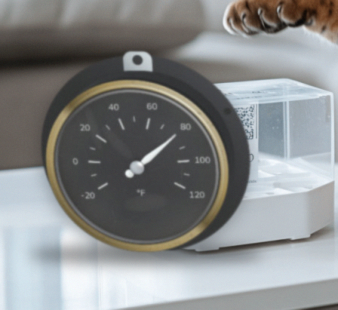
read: **80** °F
